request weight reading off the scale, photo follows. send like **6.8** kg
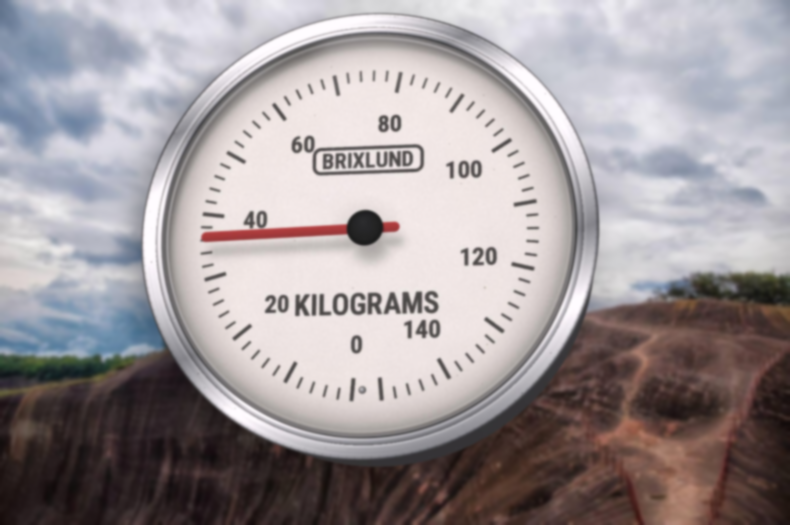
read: **36** kg
